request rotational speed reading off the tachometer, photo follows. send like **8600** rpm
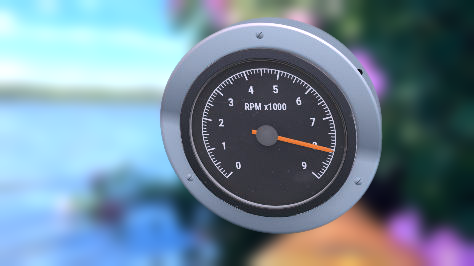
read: **8000** rpm
